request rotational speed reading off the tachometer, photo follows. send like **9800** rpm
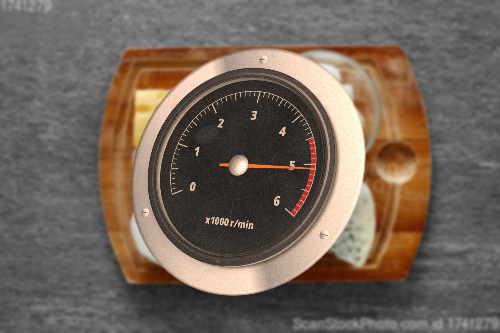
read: **5100** rpm
